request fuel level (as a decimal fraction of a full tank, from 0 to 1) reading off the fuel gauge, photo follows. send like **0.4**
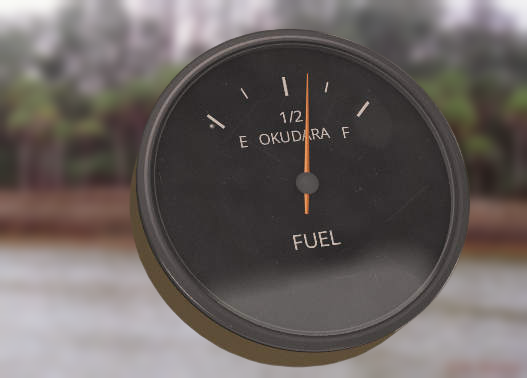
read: **0.625**
